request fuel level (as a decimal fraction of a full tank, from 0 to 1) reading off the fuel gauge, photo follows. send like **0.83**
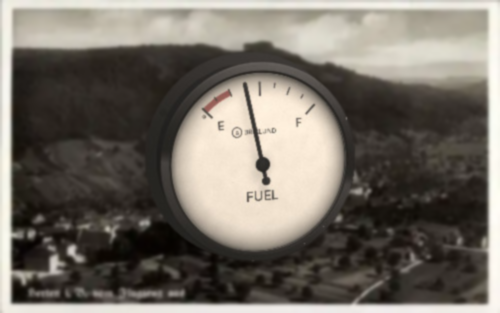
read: **0.375**
